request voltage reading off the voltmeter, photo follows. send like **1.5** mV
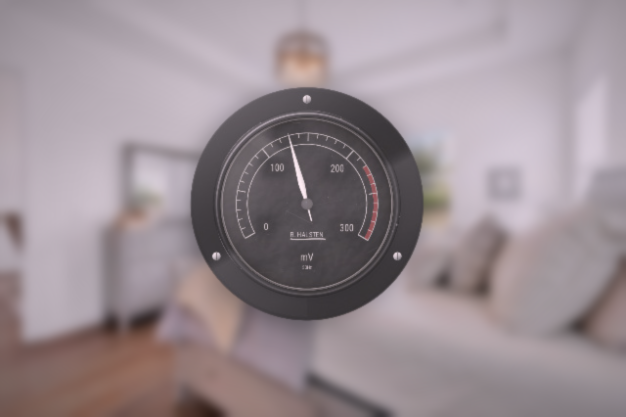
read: **130** mV
